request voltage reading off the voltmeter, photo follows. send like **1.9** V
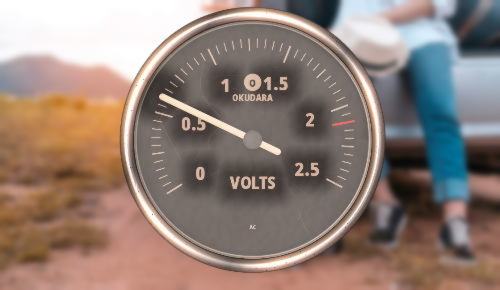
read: **0.6** V
